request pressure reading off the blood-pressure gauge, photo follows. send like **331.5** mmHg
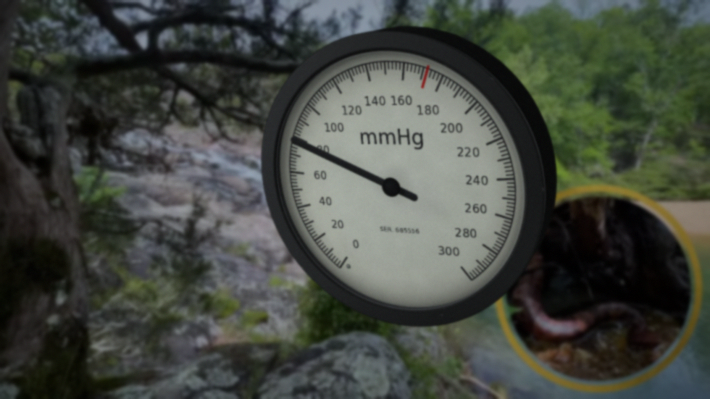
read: **80** mmHg
